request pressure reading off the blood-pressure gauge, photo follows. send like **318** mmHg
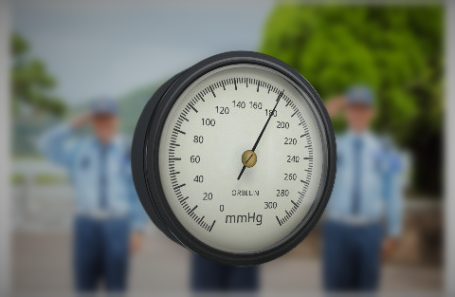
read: **180** mmHg
